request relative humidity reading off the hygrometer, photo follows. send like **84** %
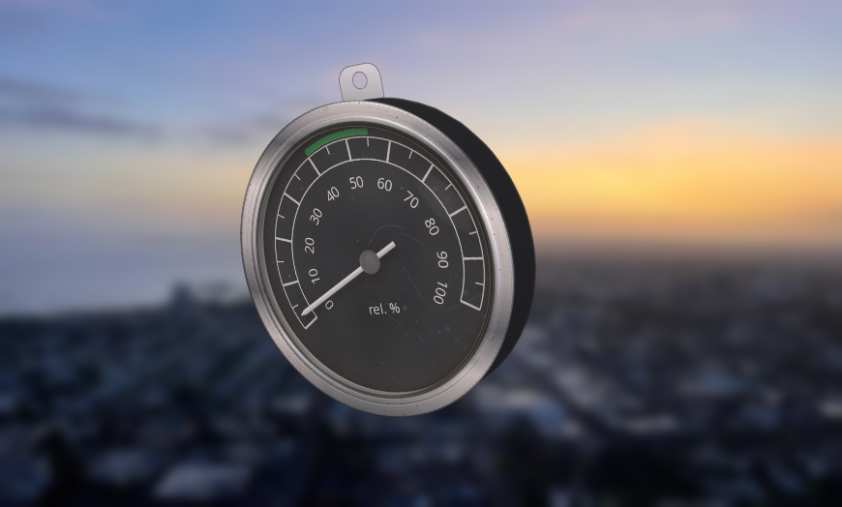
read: **2.5** %
